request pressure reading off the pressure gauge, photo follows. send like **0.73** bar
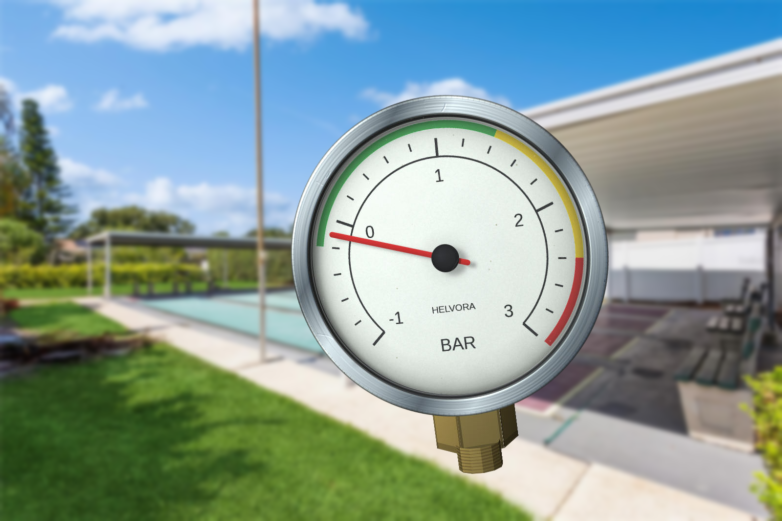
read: **-0.1** bar
